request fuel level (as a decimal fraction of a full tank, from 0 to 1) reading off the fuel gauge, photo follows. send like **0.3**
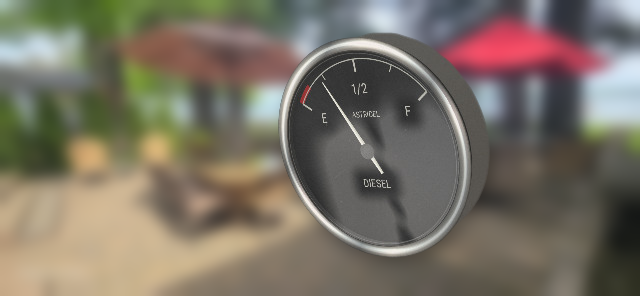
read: **0.25**
